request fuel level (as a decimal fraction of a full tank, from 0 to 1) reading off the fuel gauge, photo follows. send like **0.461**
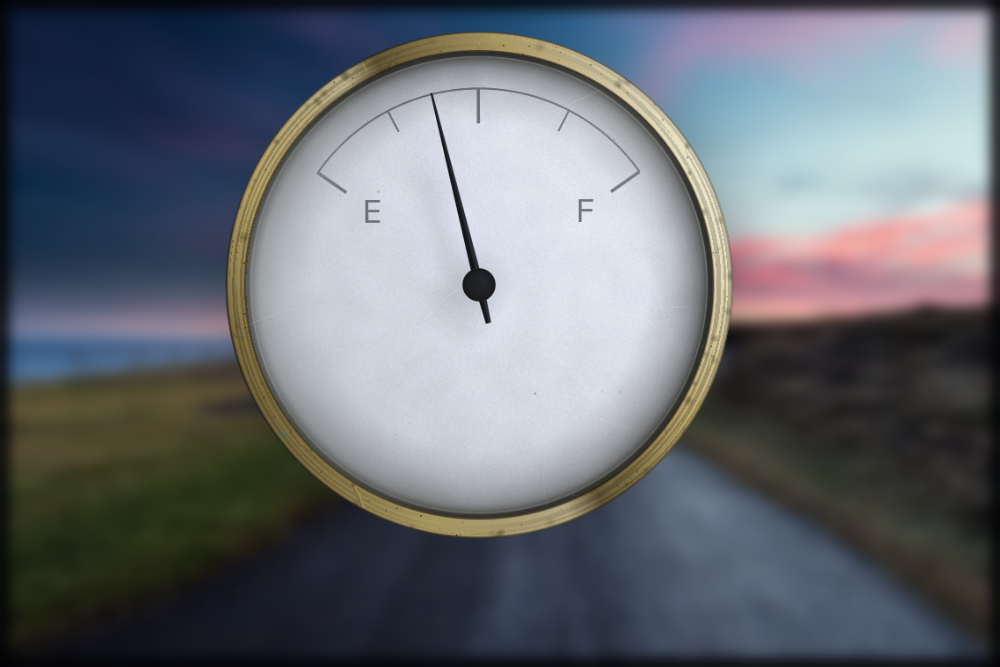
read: **0.375**
